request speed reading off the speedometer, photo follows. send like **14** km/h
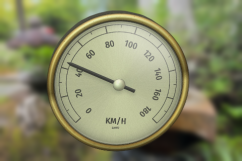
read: **45** km/h
